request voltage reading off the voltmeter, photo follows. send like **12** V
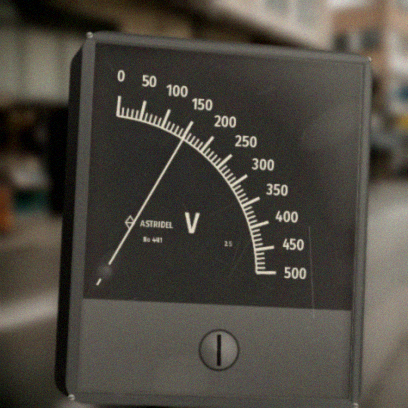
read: **150** V
